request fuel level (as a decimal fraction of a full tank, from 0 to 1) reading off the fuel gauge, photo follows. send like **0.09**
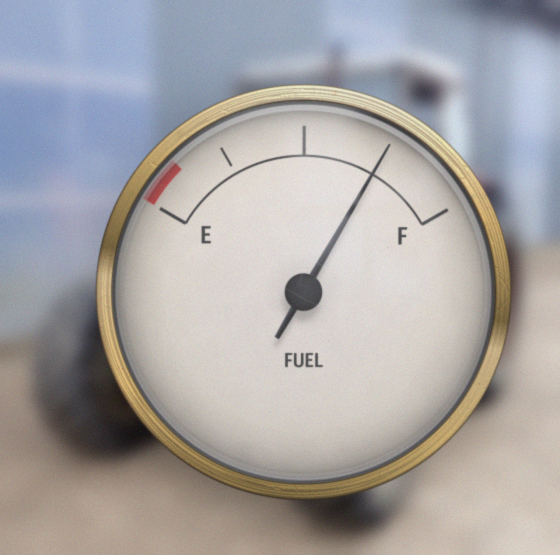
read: **0.75**
